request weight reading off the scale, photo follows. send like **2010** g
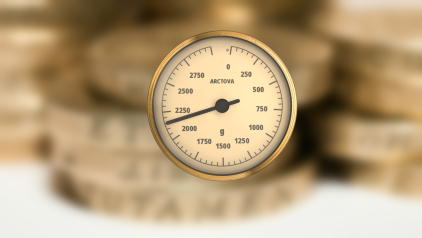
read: **2150** g
